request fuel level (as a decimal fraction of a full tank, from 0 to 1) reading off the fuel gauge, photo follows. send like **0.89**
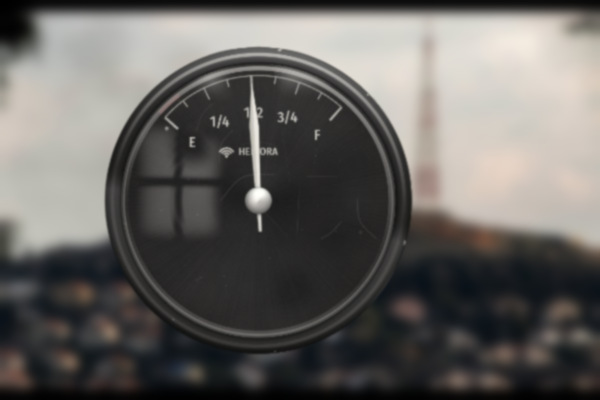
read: **0.5**
